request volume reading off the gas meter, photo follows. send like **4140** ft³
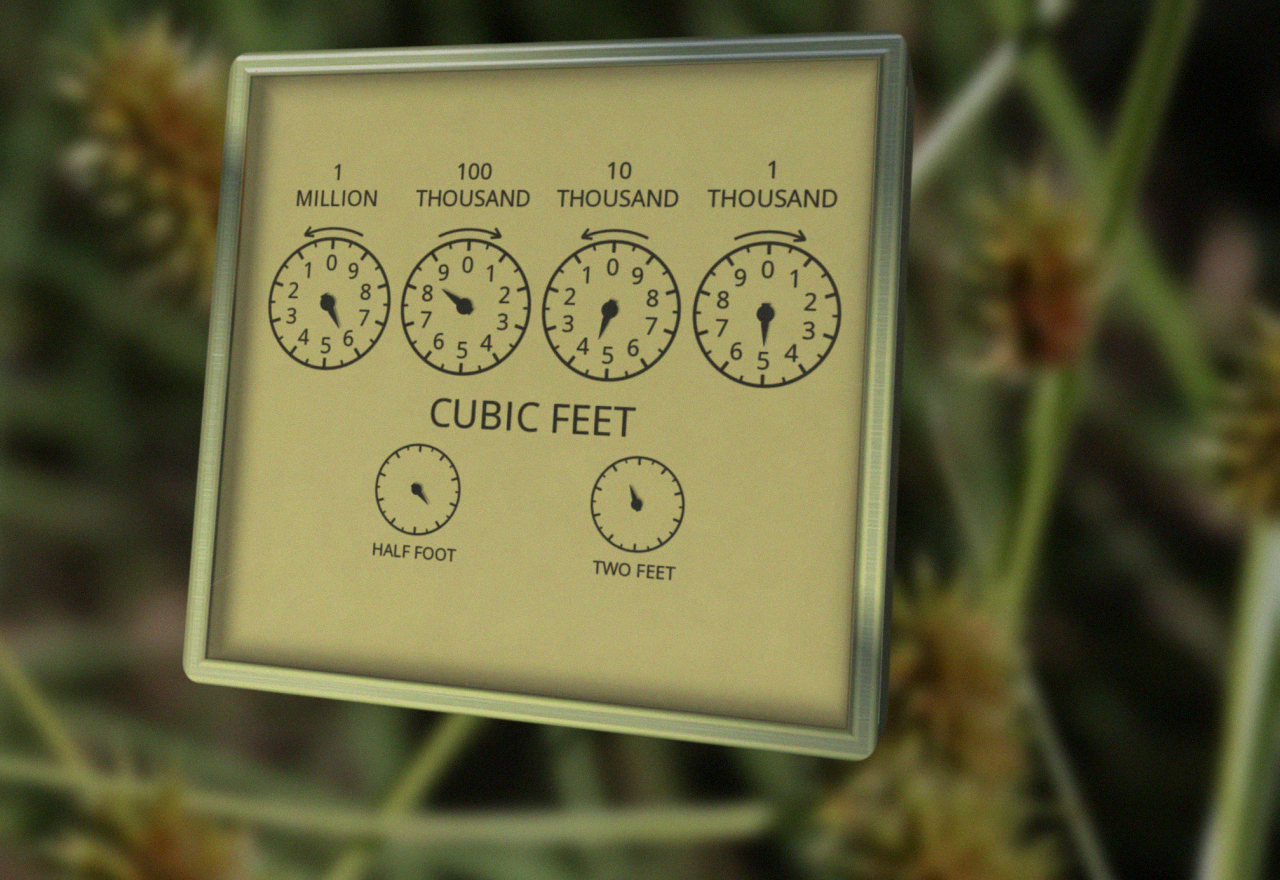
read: **584500** ft³
